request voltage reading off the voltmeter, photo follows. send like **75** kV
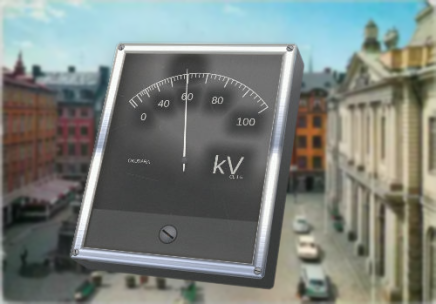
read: **60** kV
